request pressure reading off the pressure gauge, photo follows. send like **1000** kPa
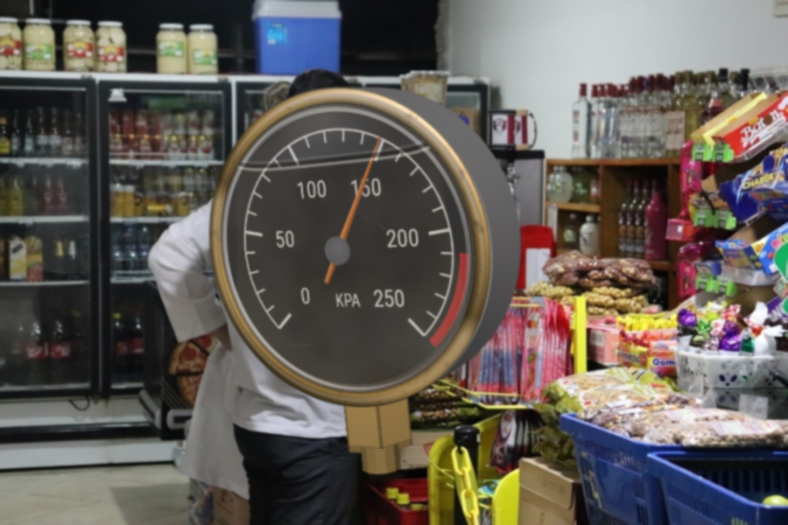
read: **150** kPa
